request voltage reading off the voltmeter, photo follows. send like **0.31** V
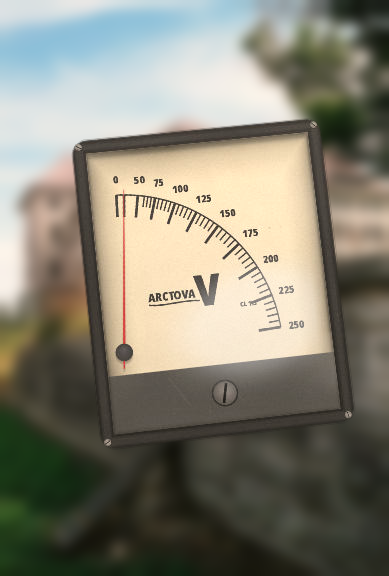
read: **25** V
